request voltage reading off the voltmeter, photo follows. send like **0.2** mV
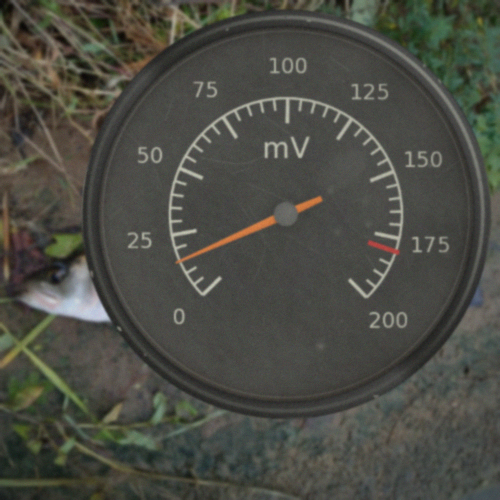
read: **15** mV
